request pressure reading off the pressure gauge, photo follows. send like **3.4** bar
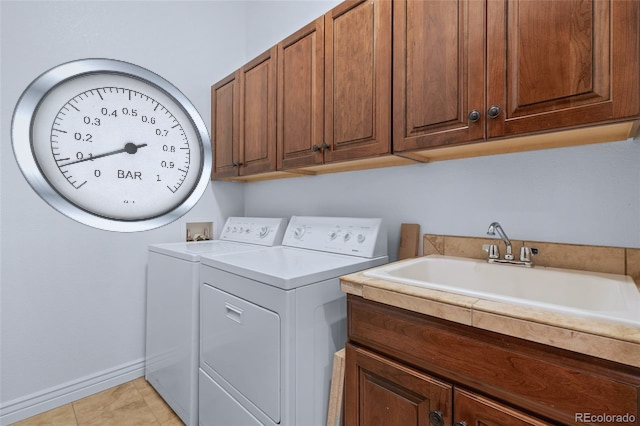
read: **0.08** bar
